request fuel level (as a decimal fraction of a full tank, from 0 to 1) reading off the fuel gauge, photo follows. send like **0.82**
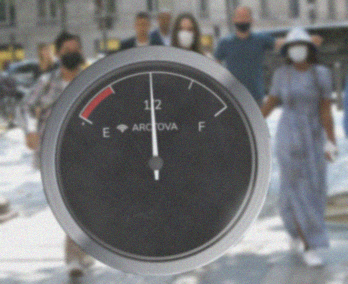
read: **0.5**
